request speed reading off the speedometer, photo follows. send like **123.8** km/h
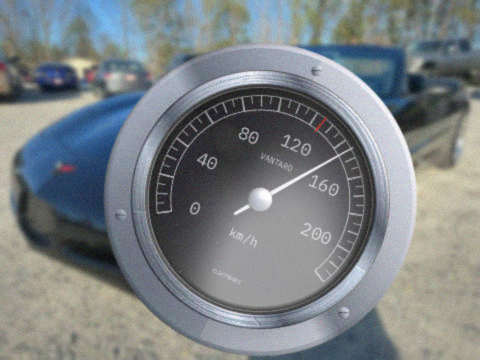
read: **145** km/h
